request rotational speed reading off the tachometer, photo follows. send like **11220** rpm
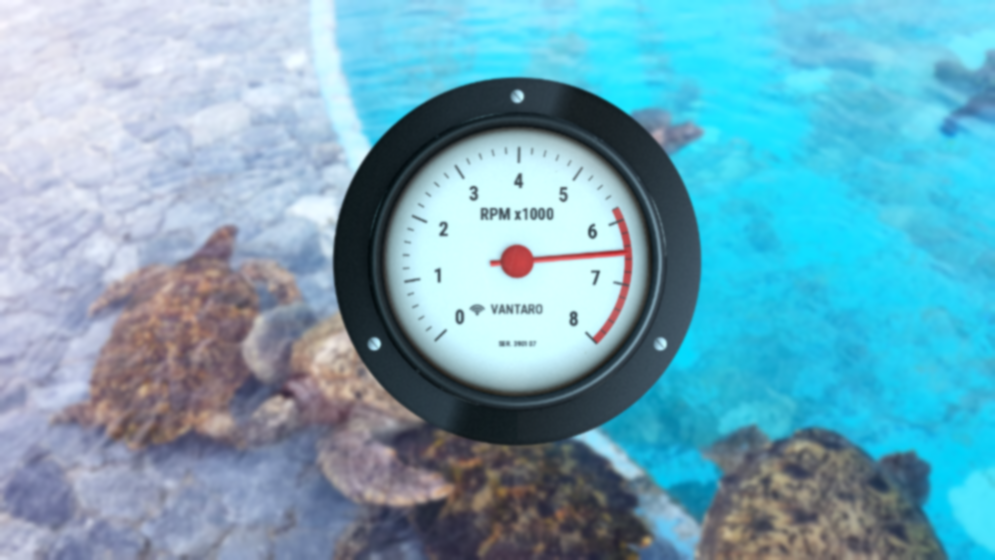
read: **6500** rpm
